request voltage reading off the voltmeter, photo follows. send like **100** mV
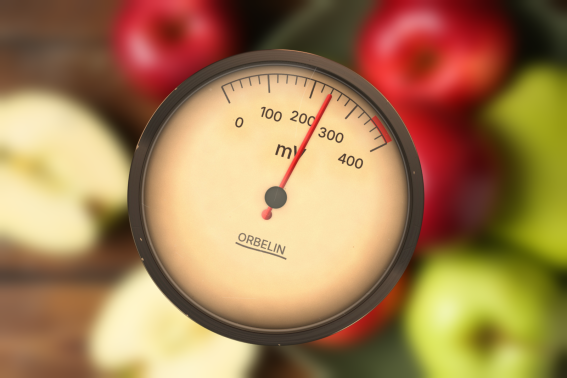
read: **240** mV
